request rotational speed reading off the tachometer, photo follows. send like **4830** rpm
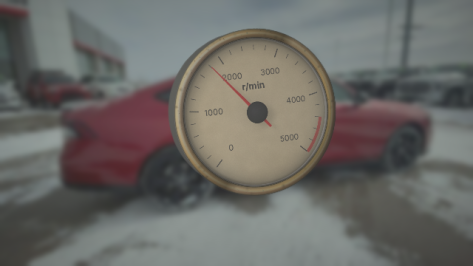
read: **1800** rpm
